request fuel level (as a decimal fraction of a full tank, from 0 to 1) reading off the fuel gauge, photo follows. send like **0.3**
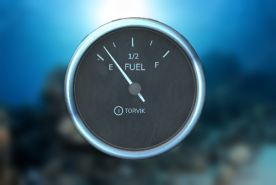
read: **0.125**
